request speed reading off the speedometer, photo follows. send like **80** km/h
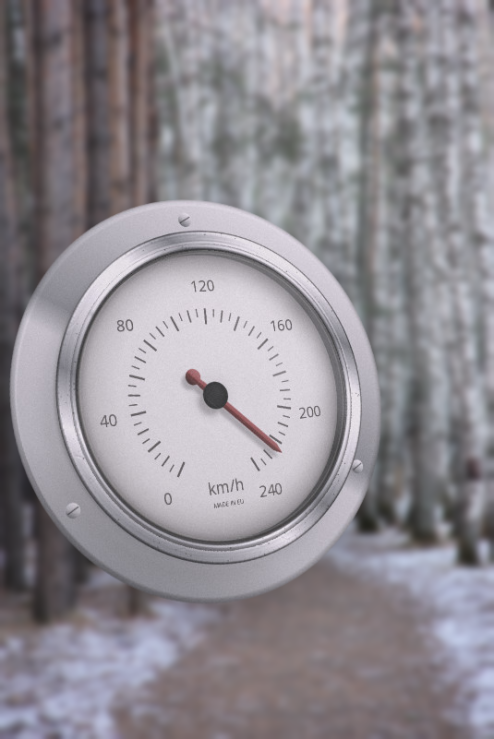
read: **225** km/h
